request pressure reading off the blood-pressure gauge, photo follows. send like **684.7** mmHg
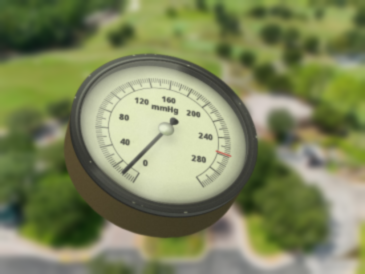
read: **10** mmHg
